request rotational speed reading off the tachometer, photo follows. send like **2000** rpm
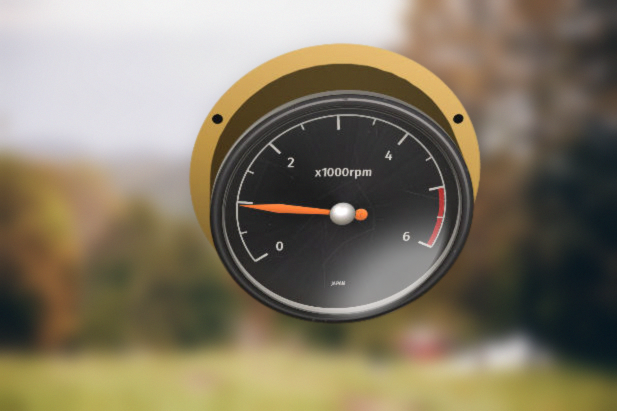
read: **1000** rpm
